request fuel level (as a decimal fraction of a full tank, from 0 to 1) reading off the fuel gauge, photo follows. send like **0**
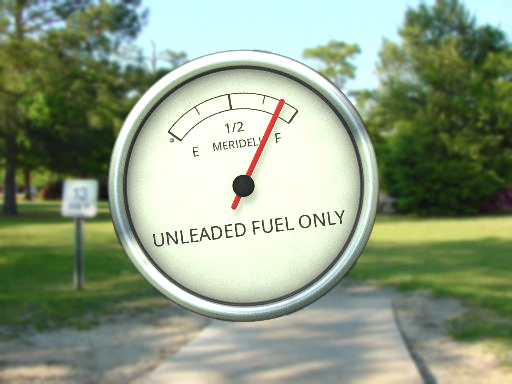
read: **0.875**
